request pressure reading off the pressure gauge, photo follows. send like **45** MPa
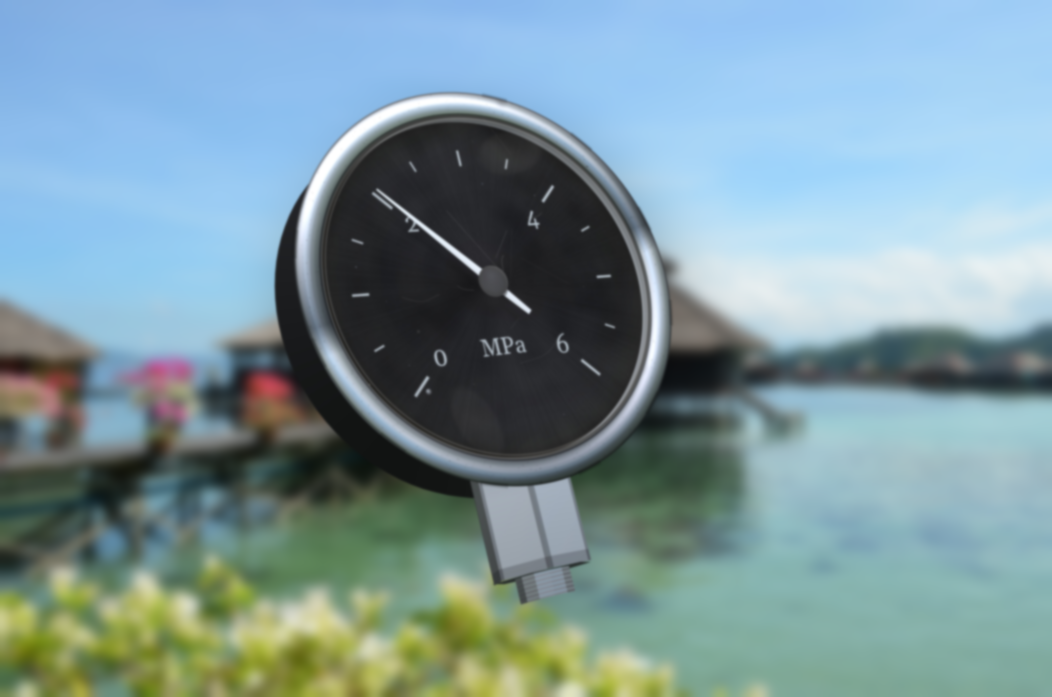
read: **2** MPa
